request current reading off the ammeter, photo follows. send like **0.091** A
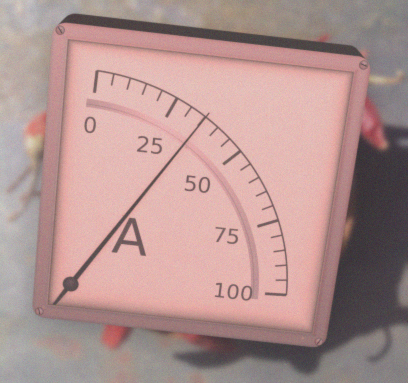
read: **35** A
